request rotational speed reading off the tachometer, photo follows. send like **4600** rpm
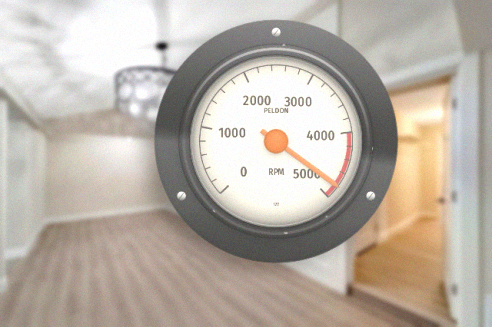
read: **4800** rpm
